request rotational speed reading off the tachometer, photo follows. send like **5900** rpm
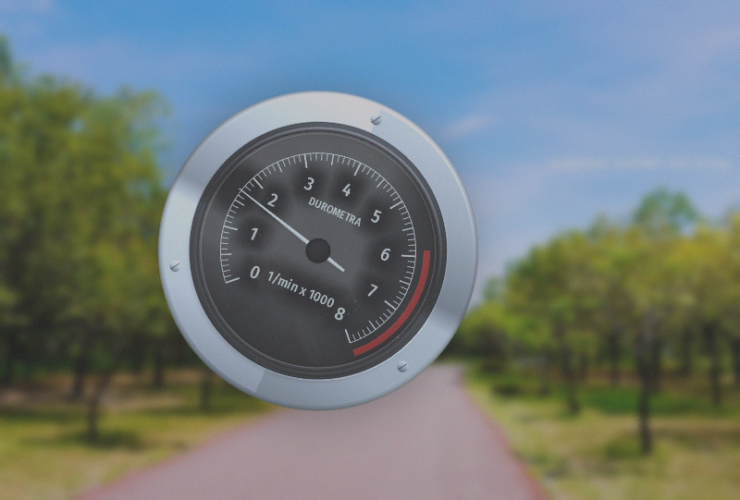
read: **1700** rpm
